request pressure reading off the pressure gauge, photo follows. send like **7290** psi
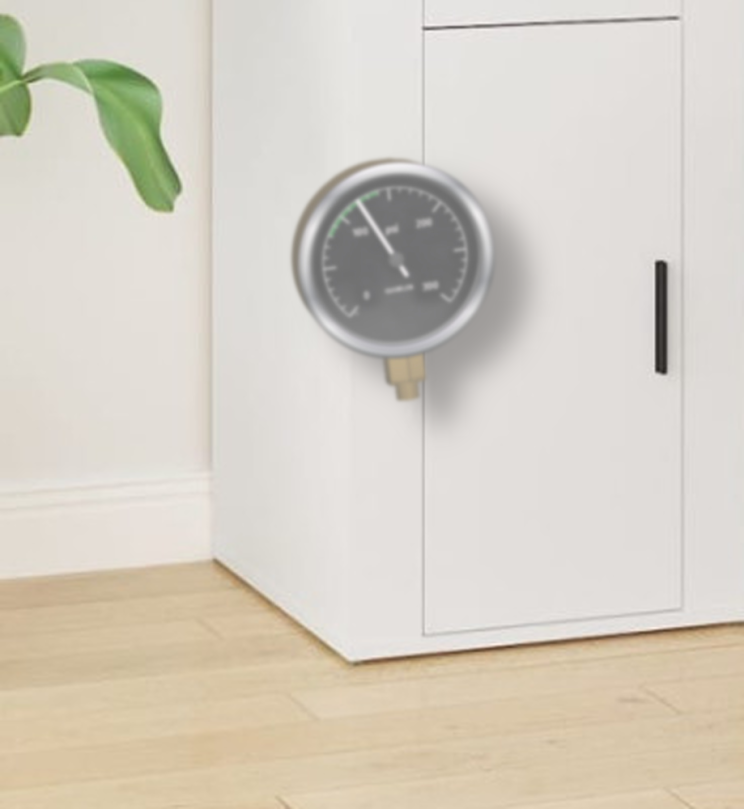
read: **120** psi
